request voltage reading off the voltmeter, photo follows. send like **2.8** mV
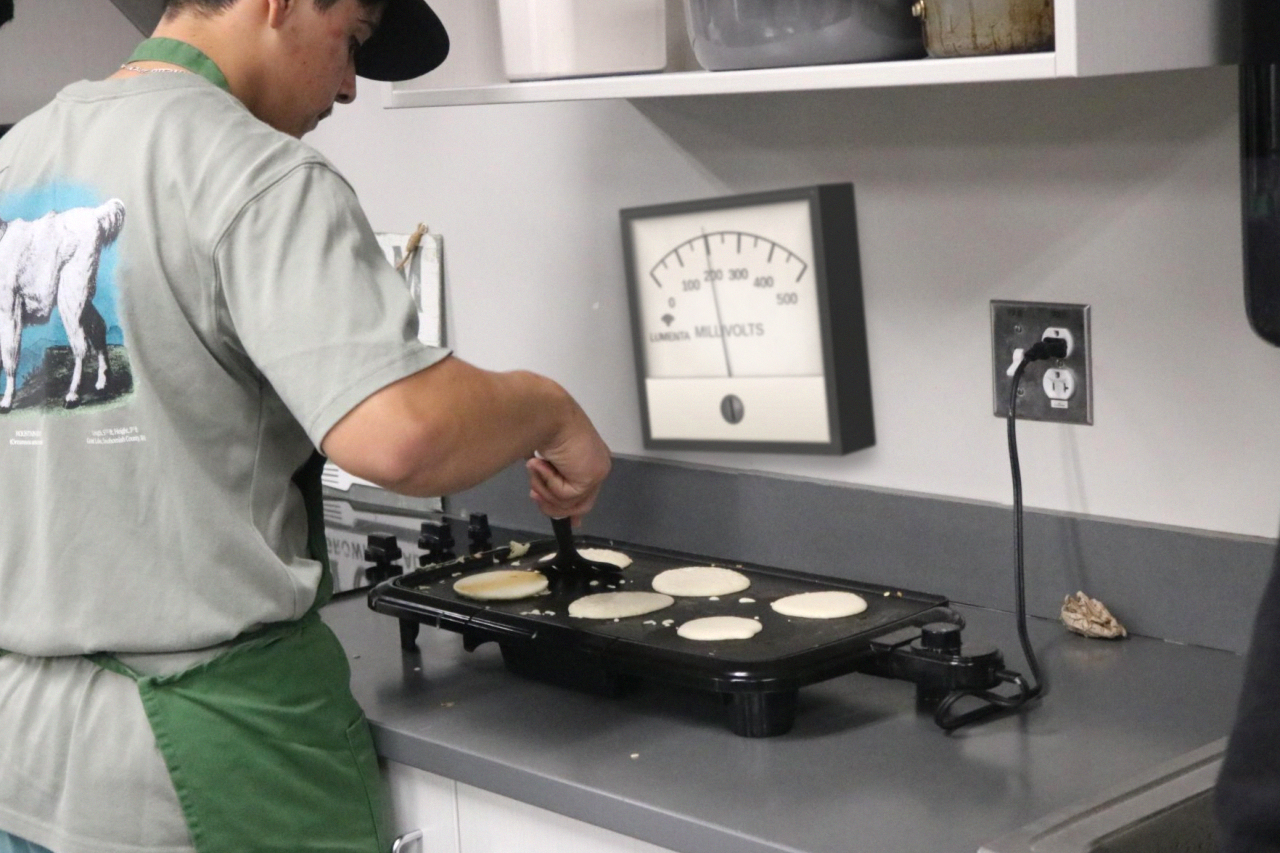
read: **200** mV
